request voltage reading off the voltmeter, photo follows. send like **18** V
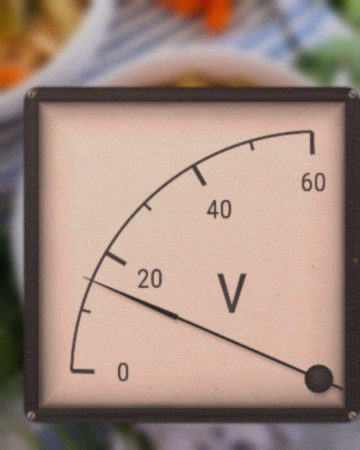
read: **15** V
